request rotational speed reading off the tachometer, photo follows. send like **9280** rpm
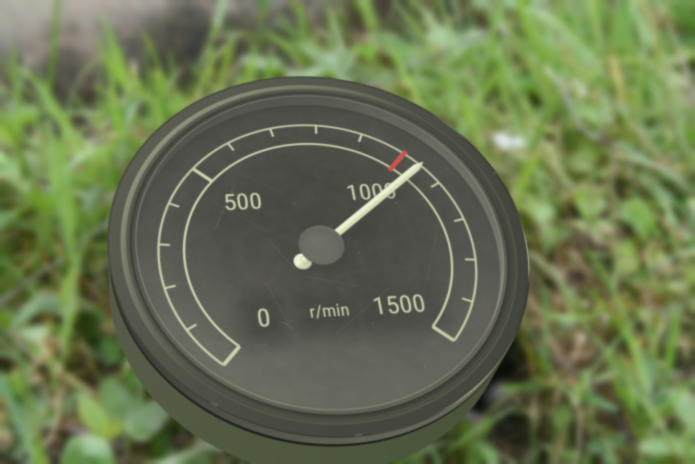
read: **1050** rpm
